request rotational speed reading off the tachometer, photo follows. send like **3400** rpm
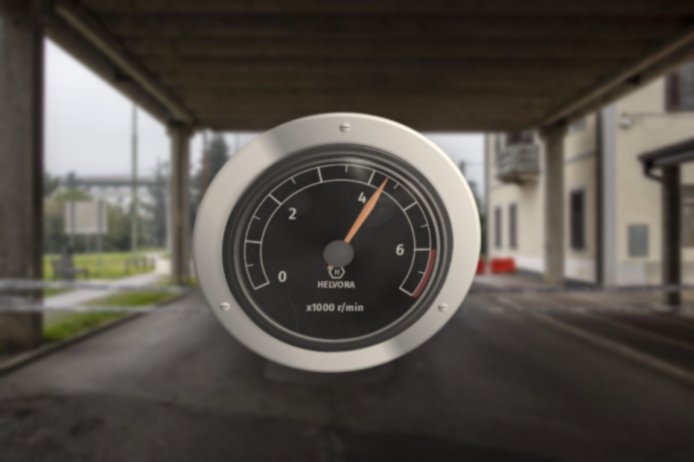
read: **4250** rpm
